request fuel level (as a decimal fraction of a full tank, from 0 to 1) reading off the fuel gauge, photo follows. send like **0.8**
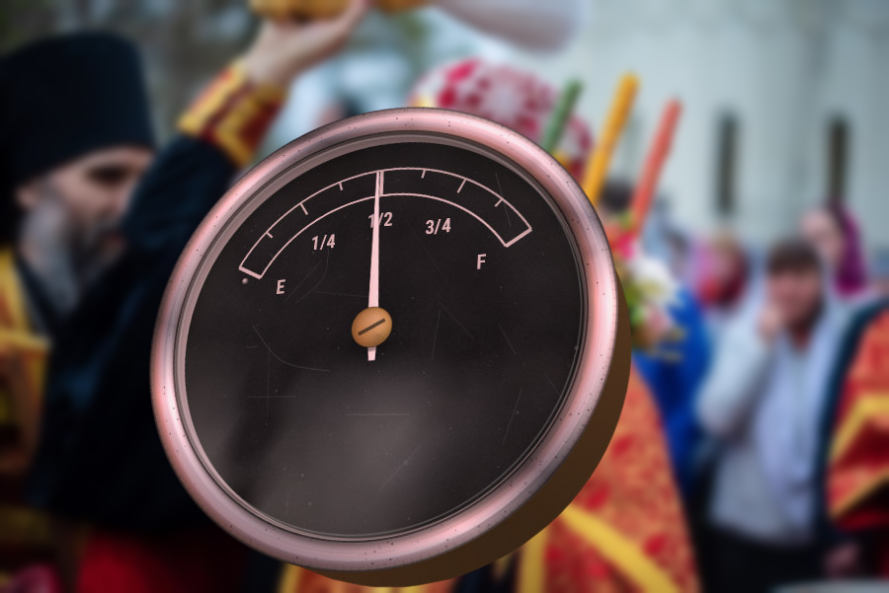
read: **0.5**
